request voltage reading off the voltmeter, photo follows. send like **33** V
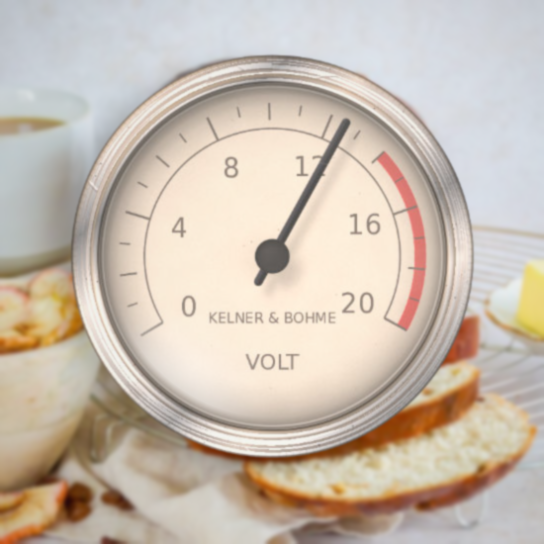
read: **12.5** V
